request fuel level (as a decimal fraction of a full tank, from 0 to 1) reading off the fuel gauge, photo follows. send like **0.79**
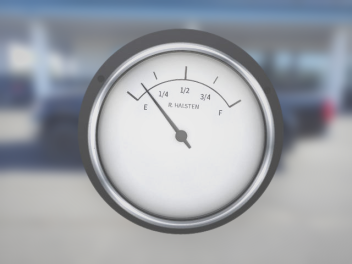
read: **0.125**
